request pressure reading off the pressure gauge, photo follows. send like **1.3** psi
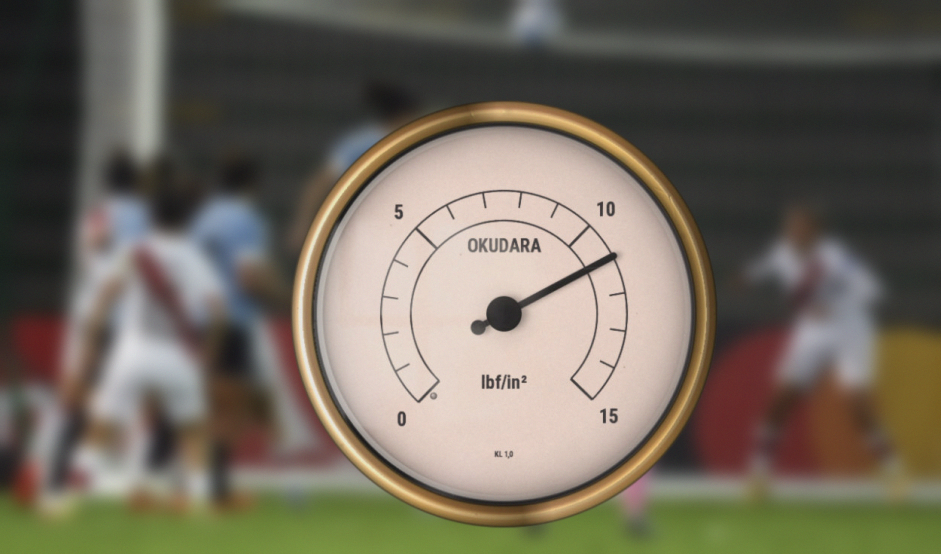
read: **11** psi
